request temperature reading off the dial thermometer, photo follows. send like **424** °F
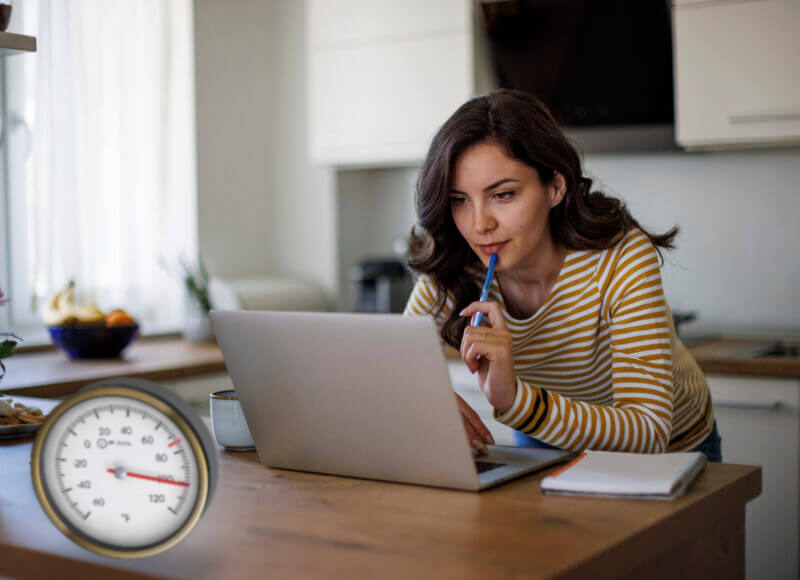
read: **100** °F
